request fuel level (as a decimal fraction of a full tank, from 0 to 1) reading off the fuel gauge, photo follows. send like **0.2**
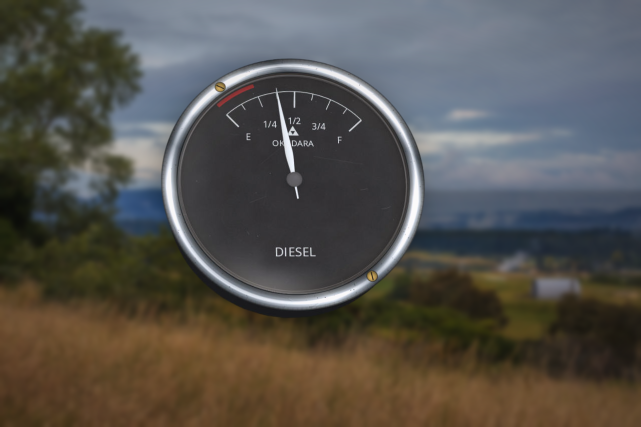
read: **0.375**
